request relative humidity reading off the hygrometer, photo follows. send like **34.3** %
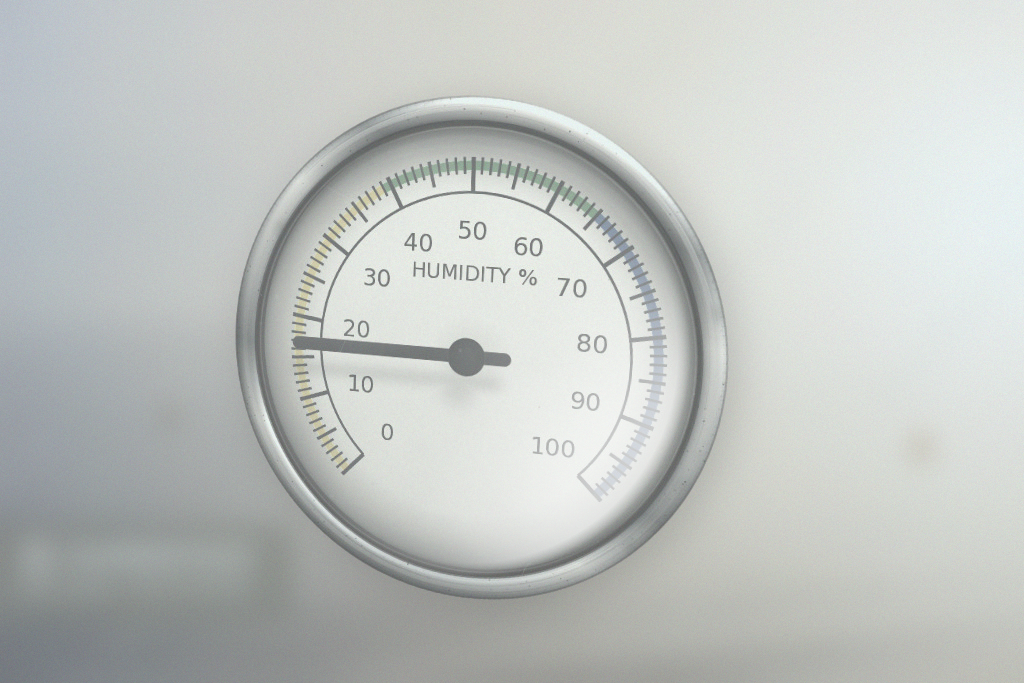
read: **17** %
